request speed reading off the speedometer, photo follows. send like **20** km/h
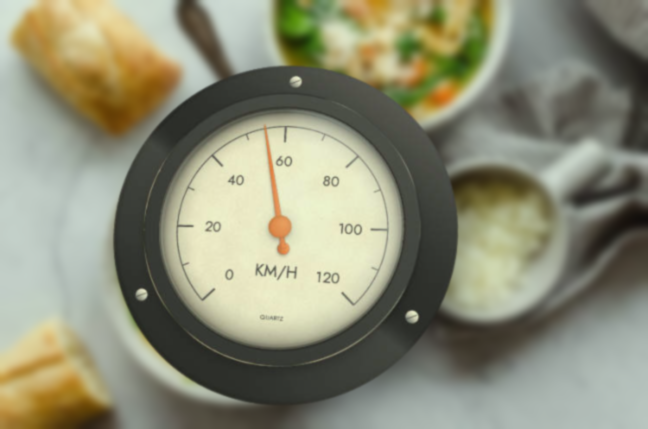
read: **55** km/h
